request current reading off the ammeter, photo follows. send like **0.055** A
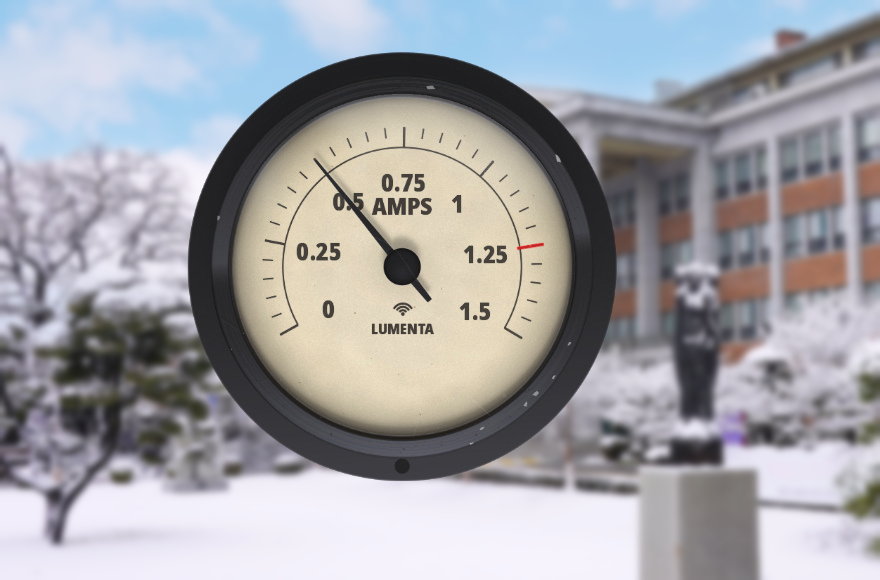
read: **0.5** A
